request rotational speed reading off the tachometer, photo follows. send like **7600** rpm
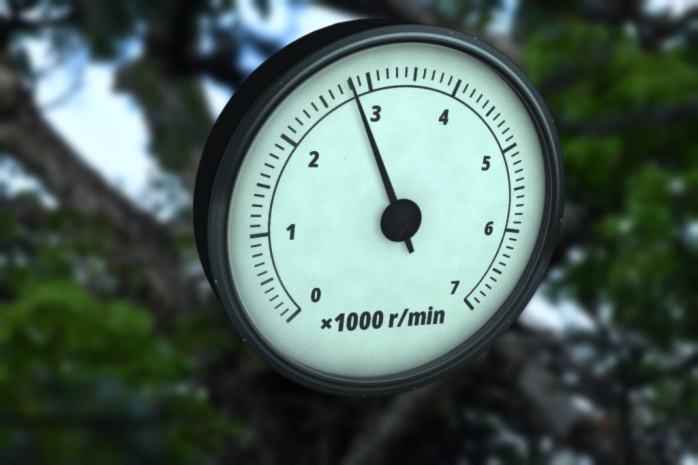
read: **2800** rpm
